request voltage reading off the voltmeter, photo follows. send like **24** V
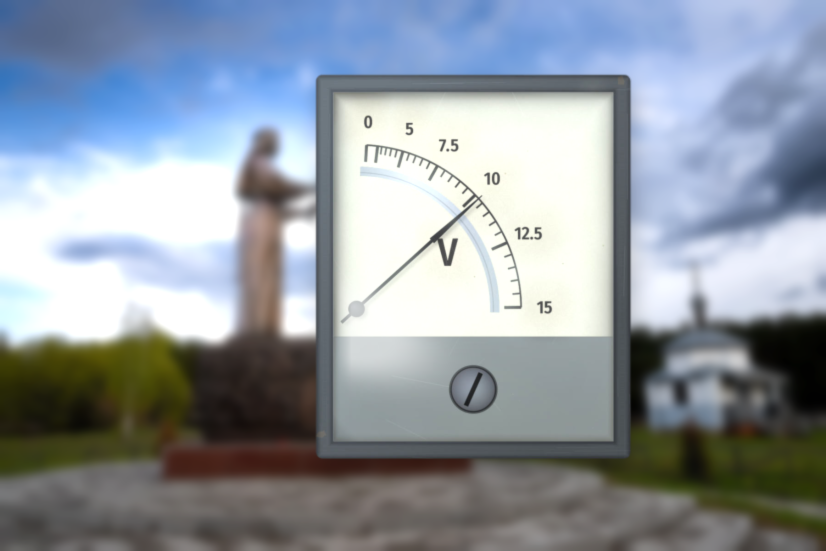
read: **10.25** V
